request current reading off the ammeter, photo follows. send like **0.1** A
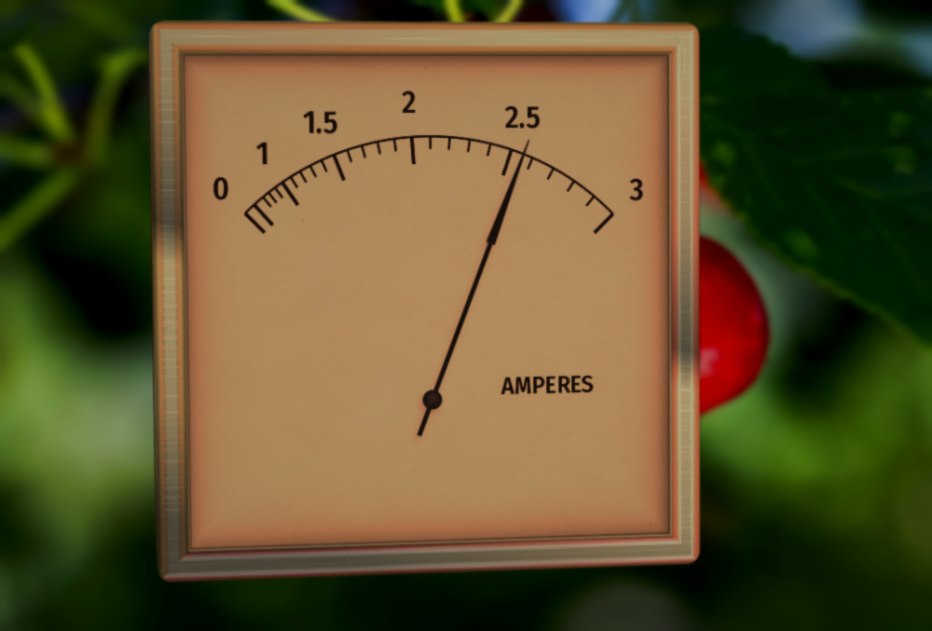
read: **2.55** A
